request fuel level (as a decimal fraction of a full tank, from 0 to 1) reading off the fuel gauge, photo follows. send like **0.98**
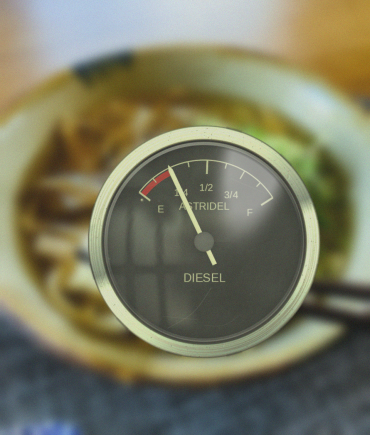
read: **0.25**
